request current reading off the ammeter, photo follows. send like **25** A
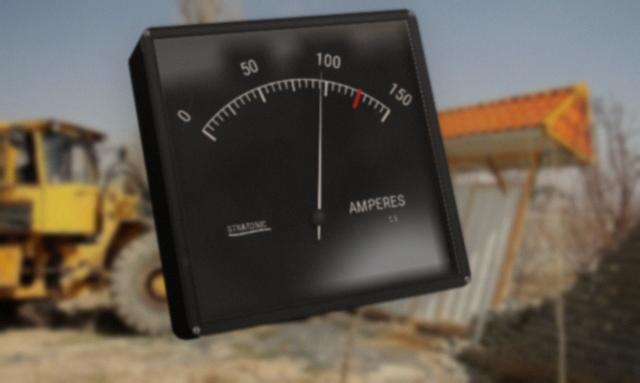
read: **95** A
